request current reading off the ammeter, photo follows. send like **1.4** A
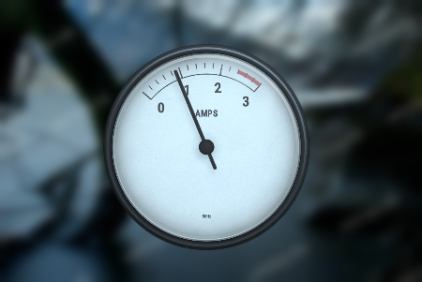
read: **0.9** A
